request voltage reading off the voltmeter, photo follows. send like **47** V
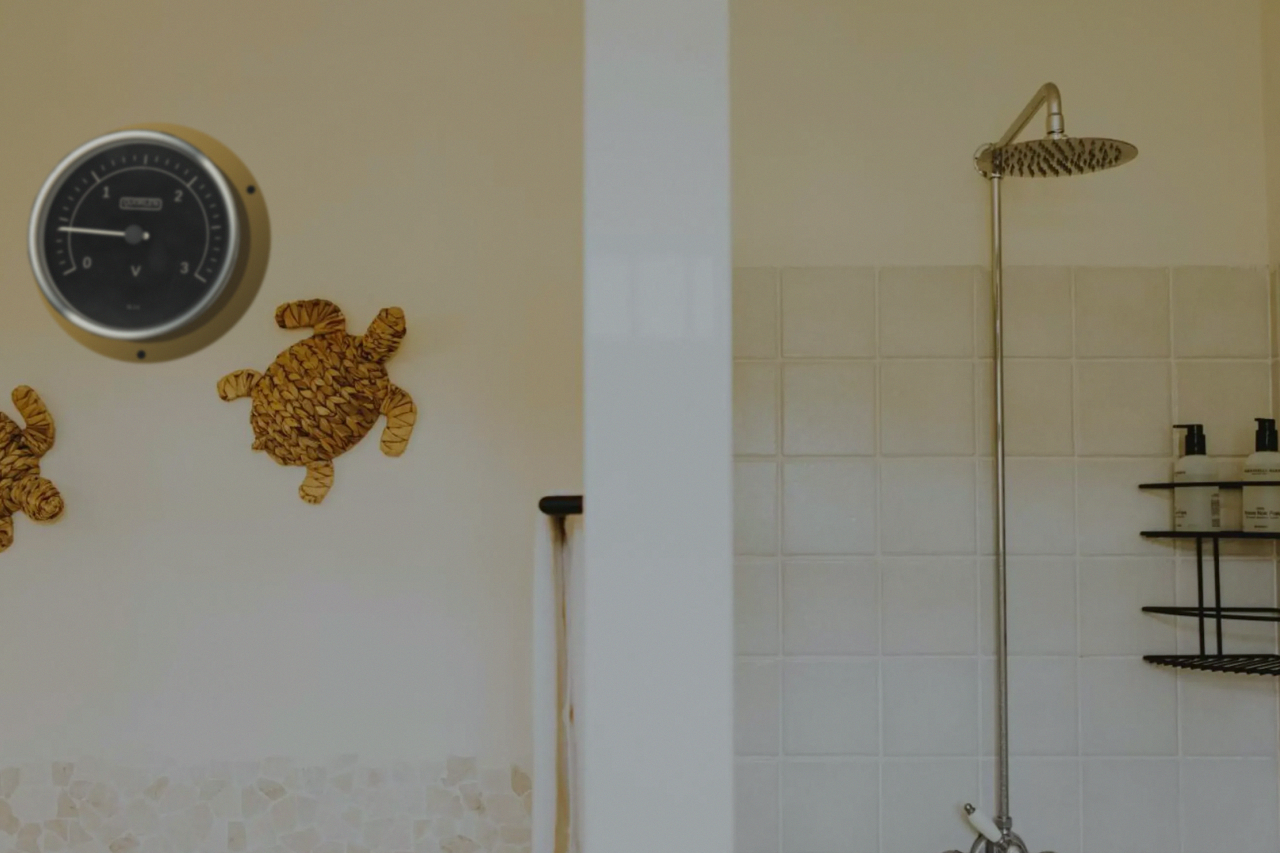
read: **0.4** V
